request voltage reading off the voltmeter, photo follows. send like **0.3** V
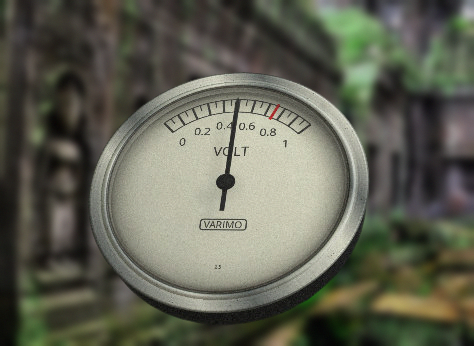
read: **0.5** V
